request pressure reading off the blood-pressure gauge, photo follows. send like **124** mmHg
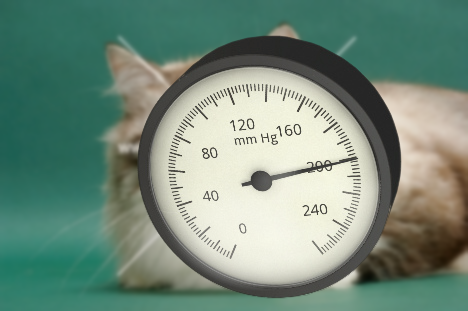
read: **200** mmHg
